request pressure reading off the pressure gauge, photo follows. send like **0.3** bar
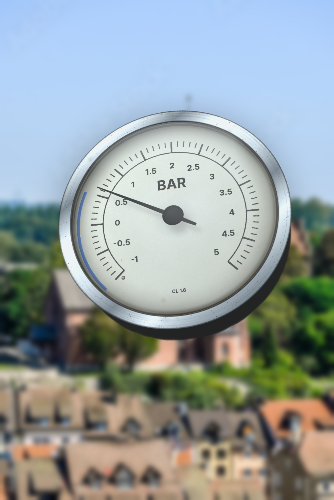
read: **0.6** bar
